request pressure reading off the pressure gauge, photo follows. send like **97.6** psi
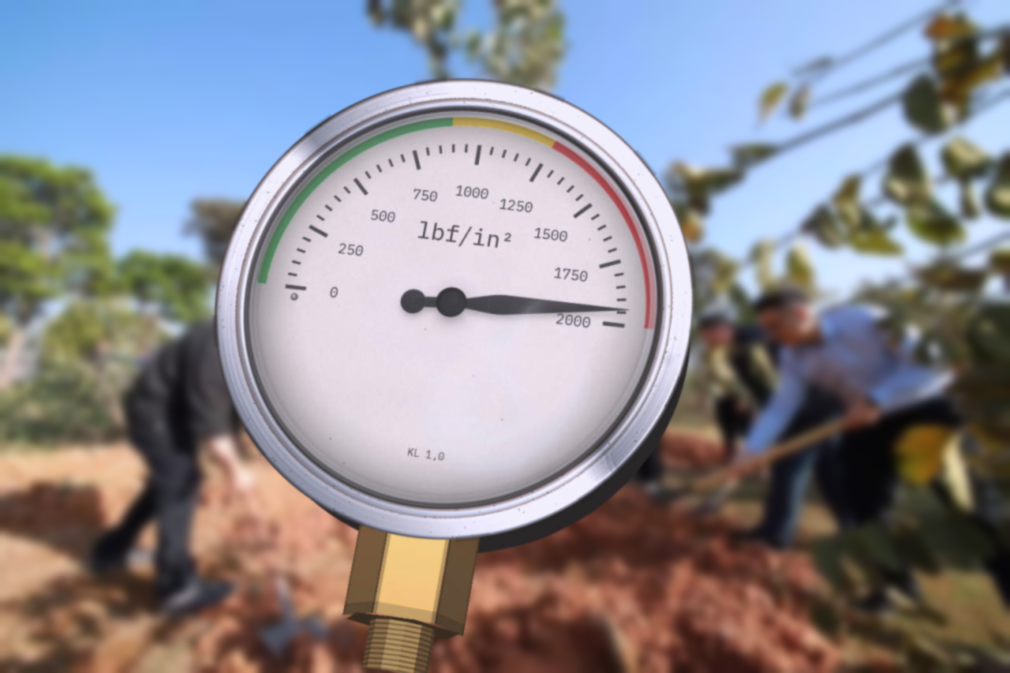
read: **1950** psi
